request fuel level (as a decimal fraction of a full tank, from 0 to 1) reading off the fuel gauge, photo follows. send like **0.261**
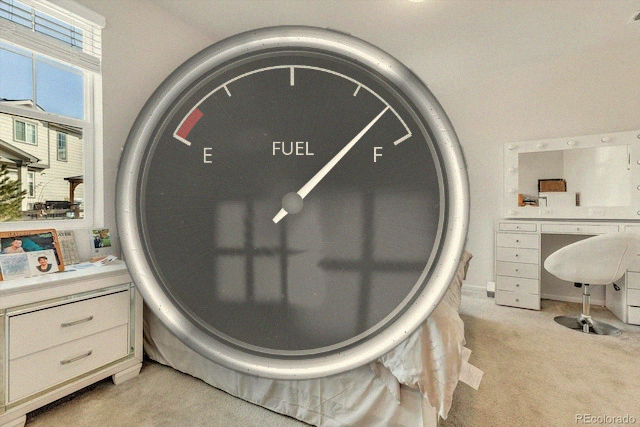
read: **0.875**
